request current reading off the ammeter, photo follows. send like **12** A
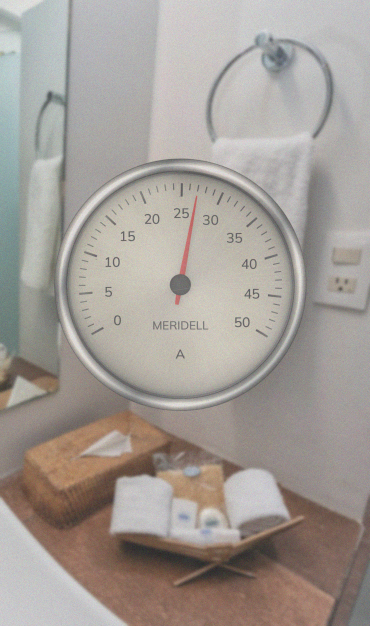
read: **27** A
